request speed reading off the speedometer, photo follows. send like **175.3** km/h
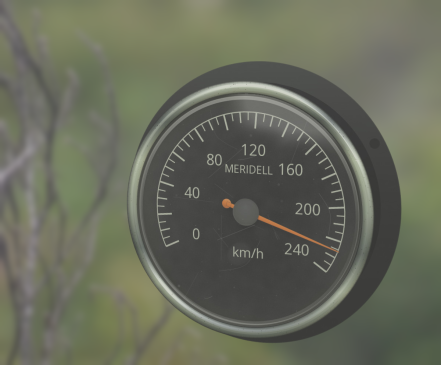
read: **225** km/h
